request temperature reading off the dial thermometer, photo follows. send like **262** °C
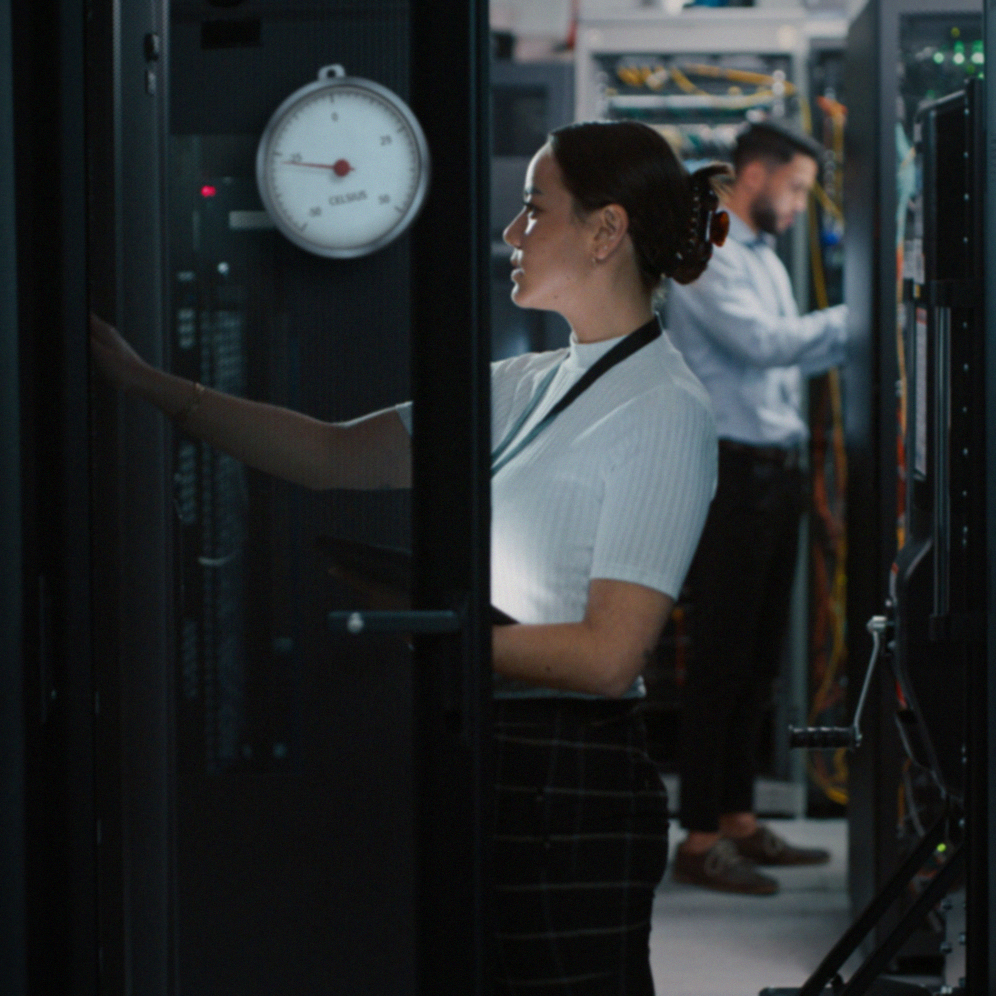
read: **-27.5** °C
